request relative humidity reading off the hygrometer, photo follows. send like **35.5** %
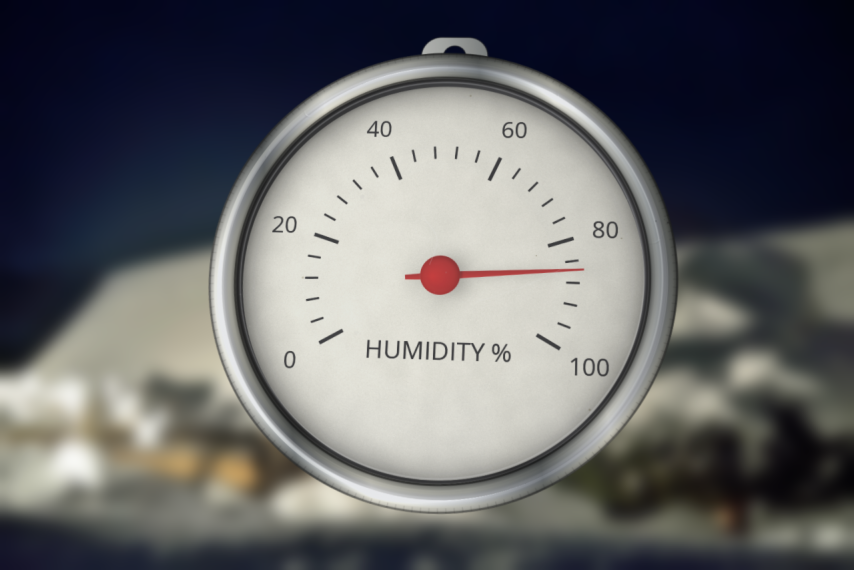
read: **86** %
